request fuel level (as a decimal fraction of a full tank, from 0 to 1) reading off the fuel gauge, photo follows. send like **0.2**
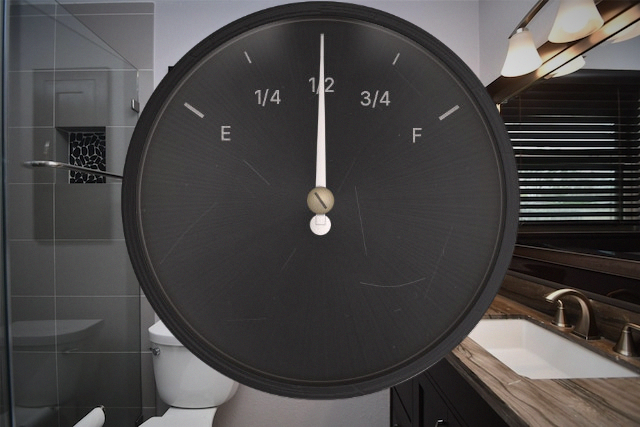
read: **0.5**
